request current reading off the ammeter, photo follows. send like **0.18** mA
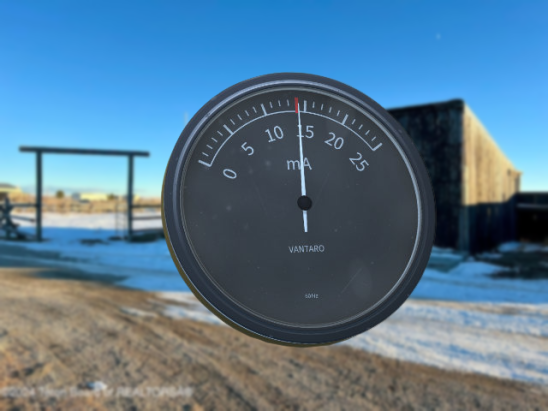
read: **14** mA
